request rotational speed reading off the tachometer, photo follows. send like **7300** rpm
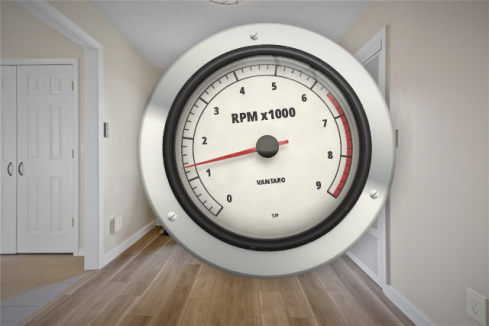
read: **1300** rpm
